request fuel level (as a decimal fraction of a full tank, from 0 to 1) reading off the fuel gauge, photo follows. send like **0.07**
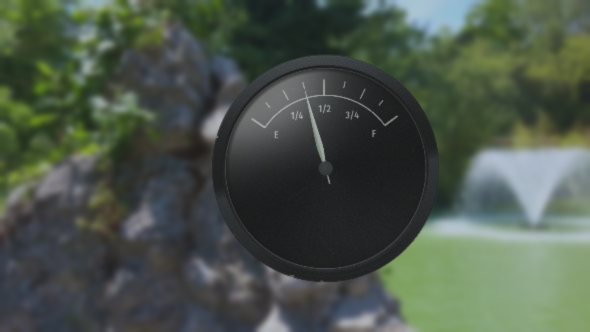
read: **0.375**
